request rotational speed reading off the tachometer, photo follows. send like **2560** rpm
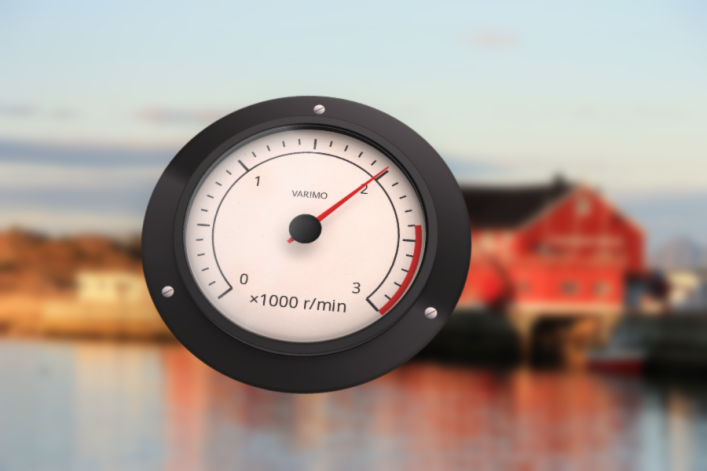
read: **2000** rpm
